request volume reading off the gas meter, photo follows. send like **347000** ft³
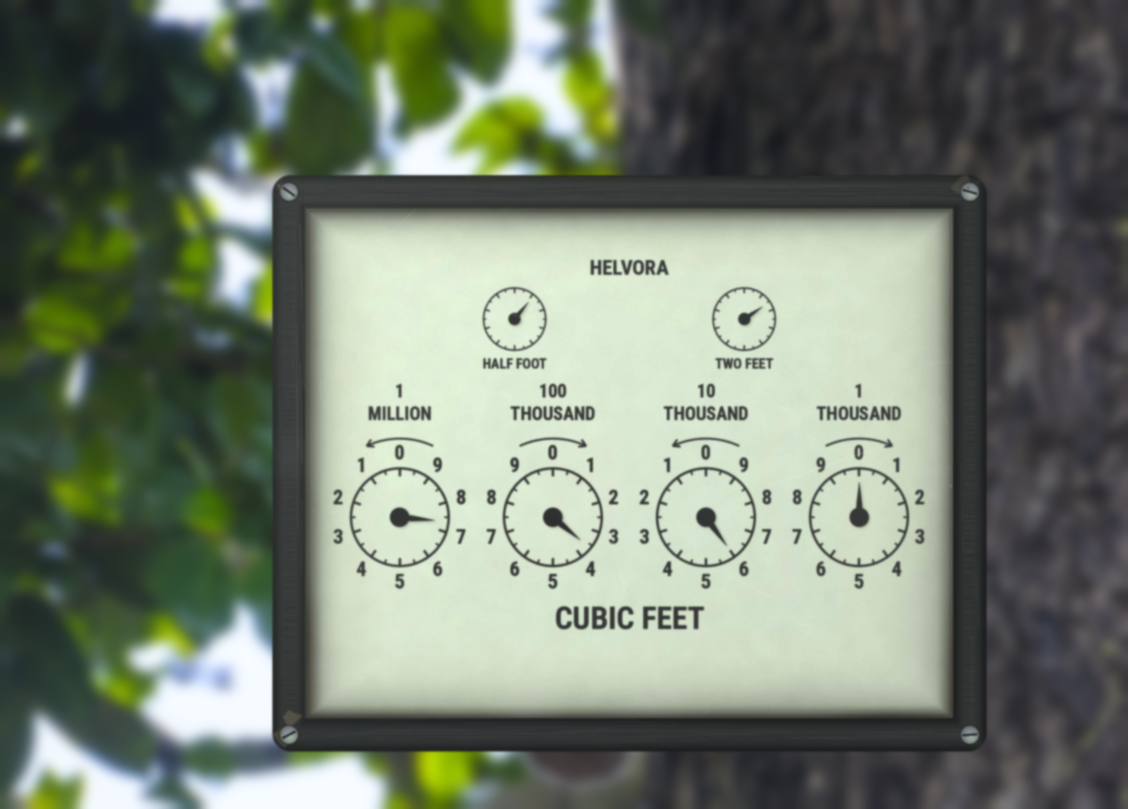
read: **736000** ft³
